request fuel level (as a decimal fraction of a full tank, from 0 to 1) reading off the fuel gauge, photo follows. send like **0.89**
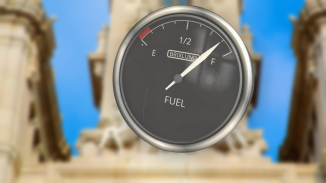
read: **0.875**
